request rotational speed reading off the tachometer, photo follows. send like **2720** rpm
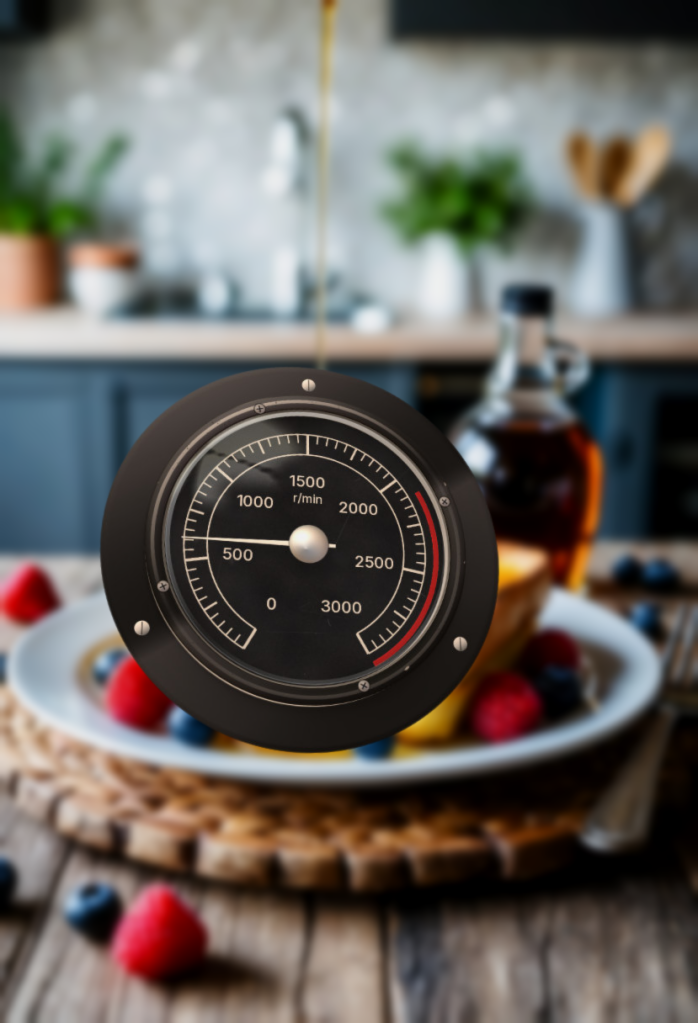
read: **600** rpm
